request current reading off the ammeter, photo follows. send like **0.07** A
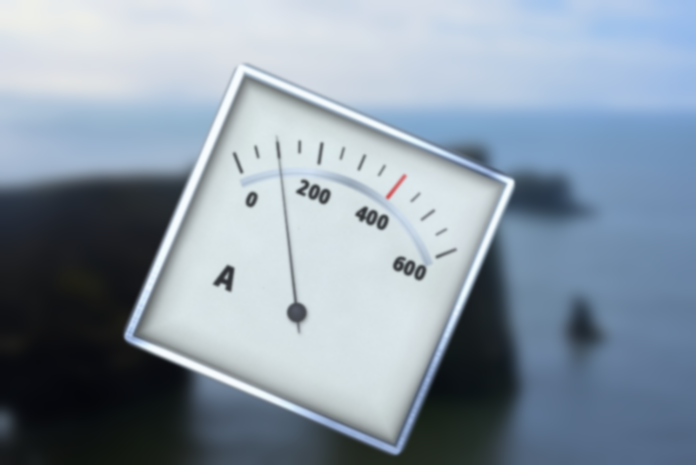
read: **100** A
